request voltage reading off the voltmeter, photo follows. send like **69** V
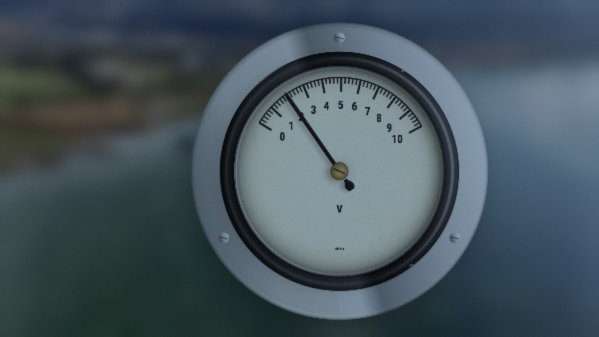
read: **2** V
